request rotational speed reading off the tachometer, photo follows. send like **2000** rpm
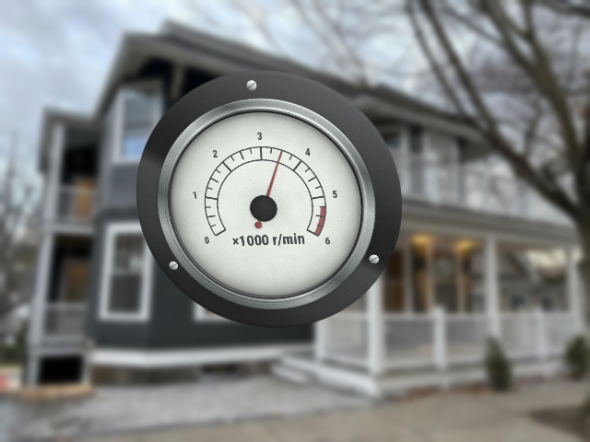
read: **3500** rpm
